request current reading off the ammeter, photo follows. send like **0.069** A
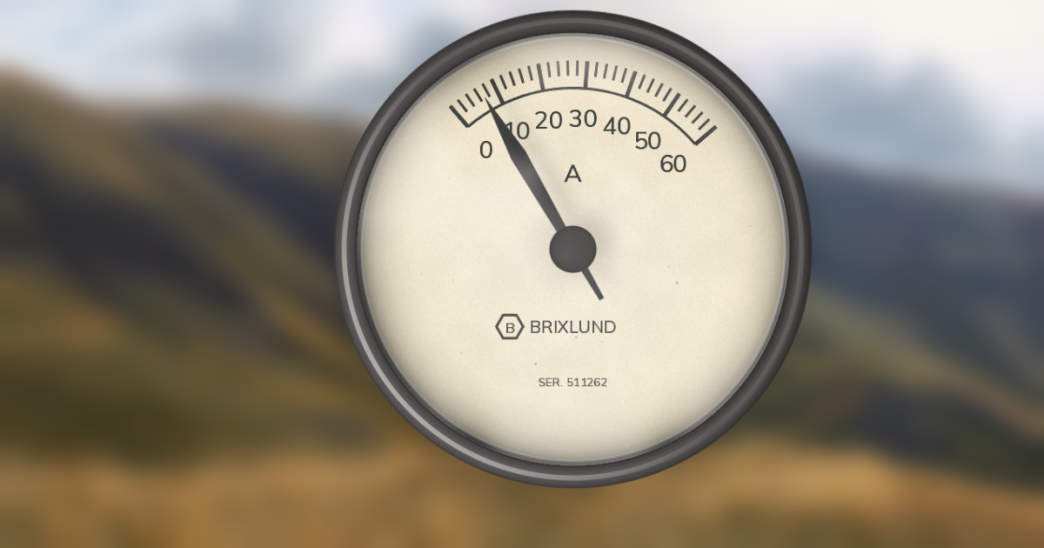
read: **7** A
